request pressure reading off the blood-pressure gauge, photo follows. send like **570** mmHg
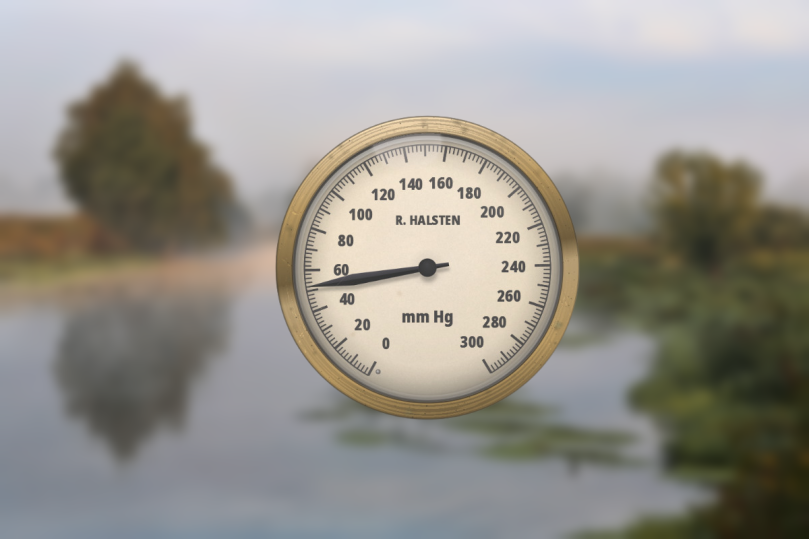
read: **52** mmHg
